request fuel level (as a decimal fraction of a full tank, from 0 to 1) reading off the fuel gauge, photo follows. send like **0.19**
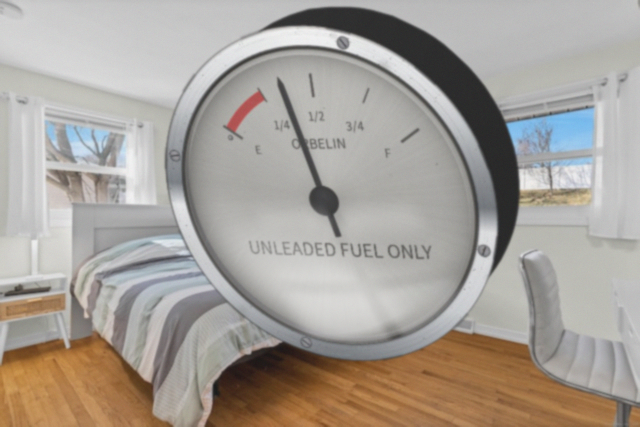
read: **0.375**
